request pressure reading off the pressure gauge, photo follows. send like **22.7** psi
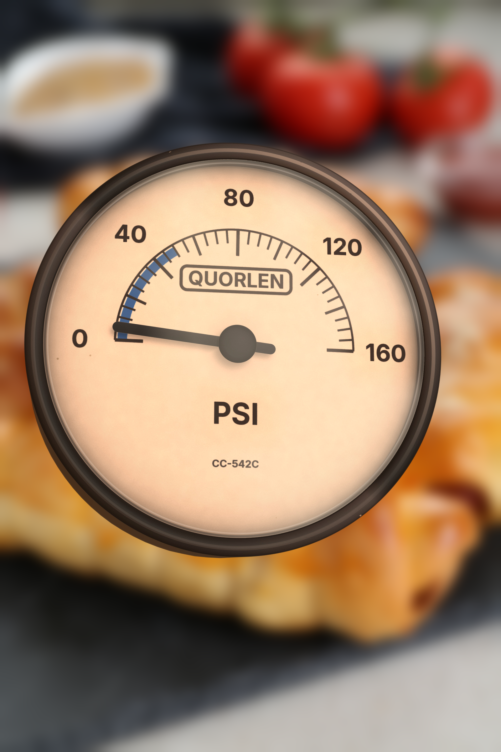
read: **5** psi
